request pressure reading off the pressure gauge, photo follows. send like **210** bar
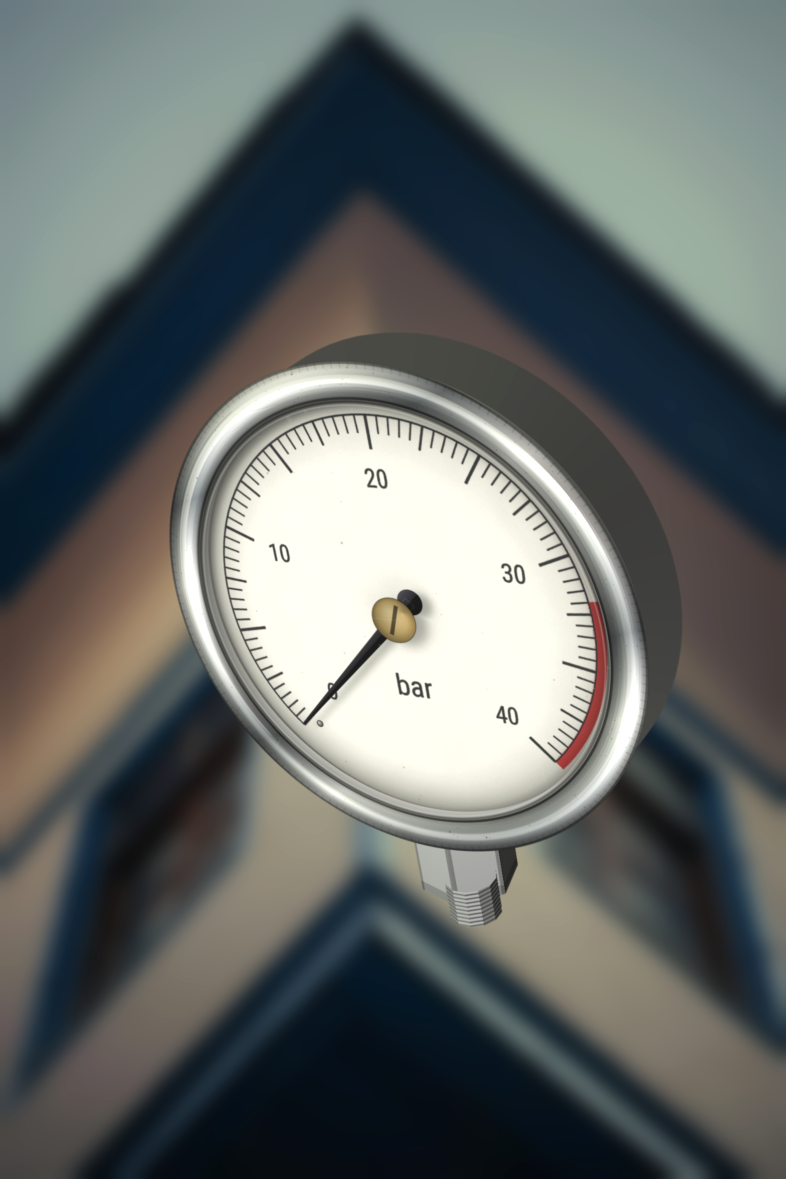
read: **0** bar
